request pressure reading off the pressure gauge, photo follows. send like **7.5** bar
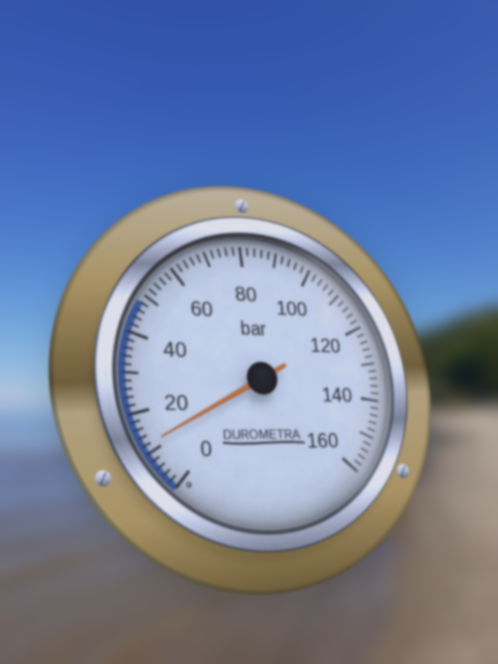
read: **12** bar
